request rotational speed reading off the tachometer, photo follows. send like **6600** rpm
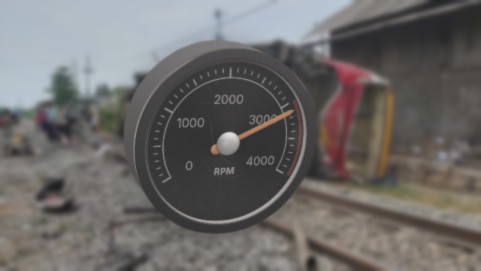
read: **3100** rpm
